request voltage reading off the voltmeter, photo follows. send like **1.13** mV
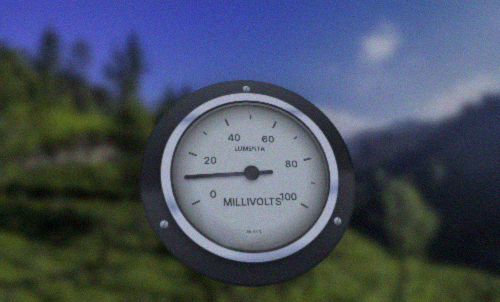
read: **10** mV
